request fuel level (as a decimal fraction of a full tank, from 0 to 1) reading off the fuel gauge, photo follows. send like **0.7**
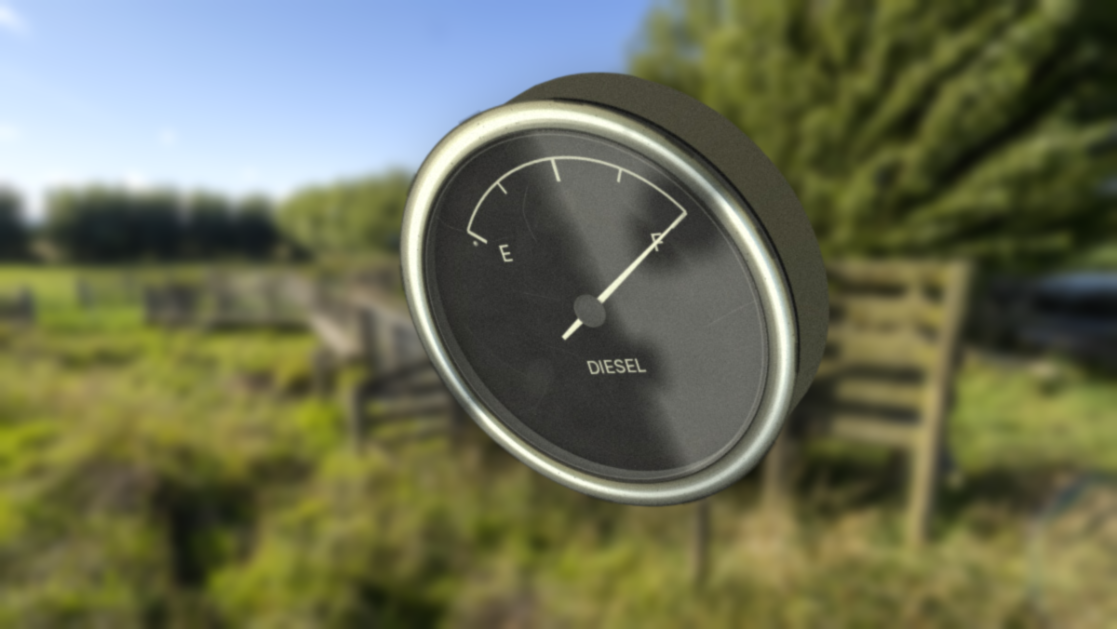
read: **1**
